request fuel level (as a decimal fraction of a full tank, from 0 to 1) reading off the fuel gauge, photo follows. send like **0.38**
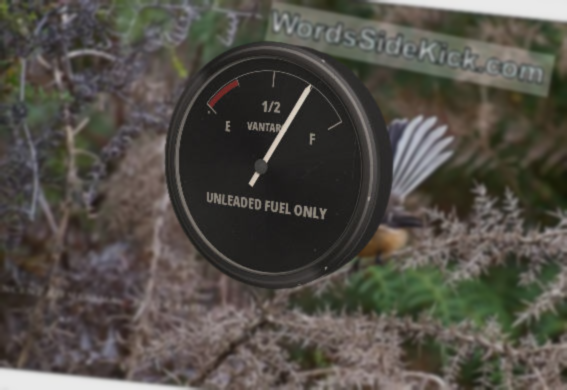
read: **0.75**
